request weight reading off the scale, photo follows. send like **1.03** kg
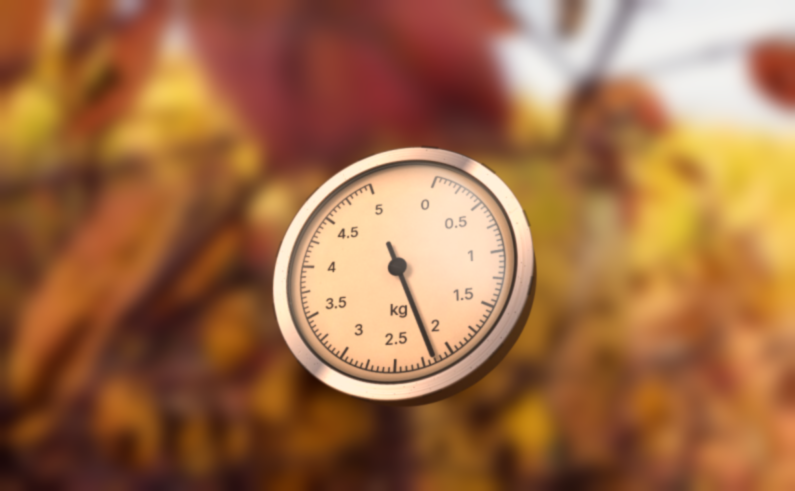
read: **2.15** kg
